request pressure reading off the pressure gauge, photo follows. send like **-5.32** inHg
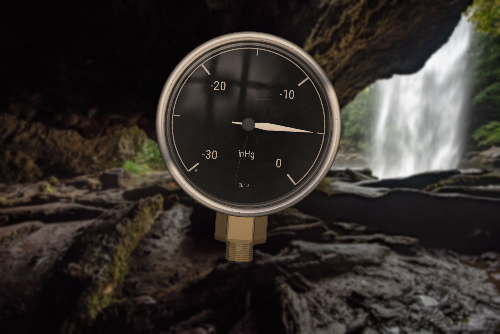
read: **-5** inHg
